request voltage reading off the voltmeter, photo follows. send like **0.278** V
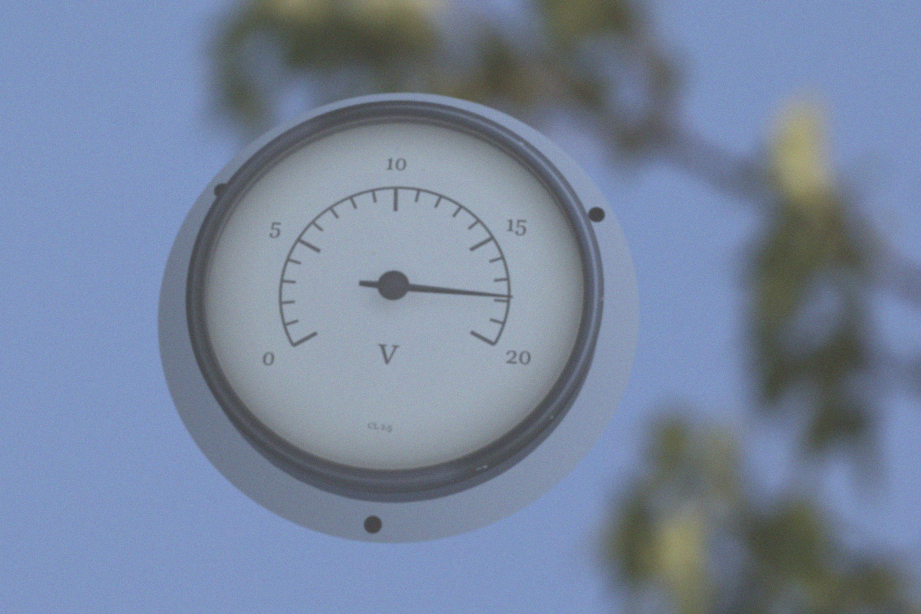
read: **18** V
